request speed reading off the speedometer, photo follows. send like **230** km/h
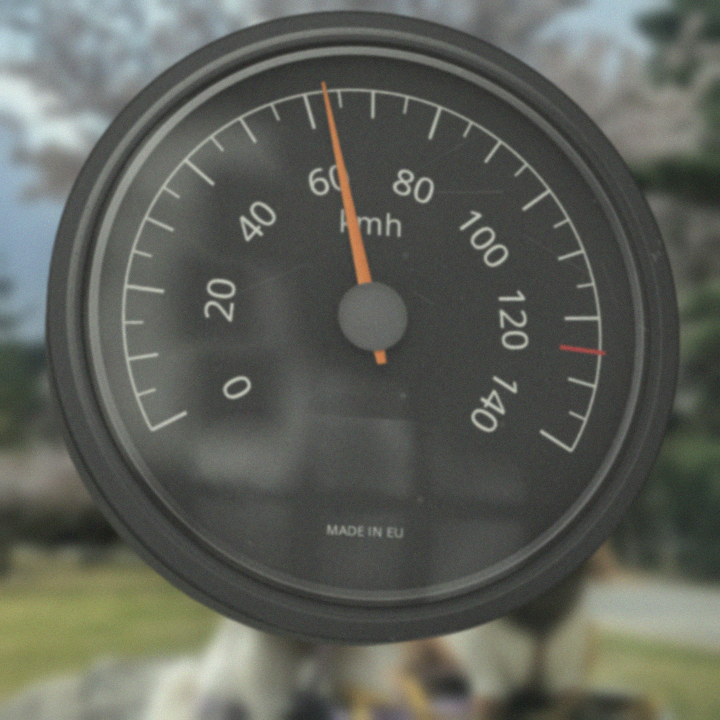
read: **62.5** km/h
